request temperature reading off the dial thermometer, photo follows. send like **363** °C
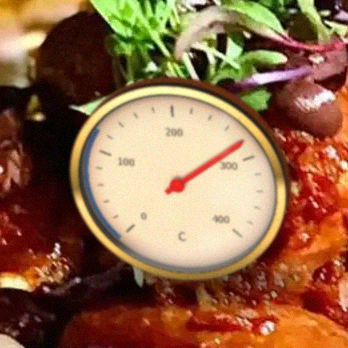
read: **280** °C
